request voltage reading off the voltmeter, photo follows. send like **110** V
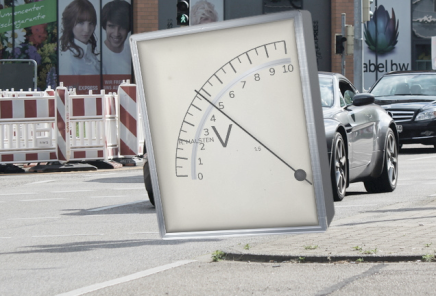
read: **4.75** V
